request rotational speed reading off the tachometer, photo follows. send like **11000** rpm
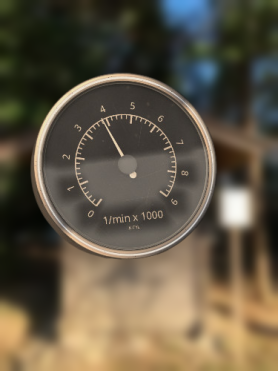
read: **3800** rpm
